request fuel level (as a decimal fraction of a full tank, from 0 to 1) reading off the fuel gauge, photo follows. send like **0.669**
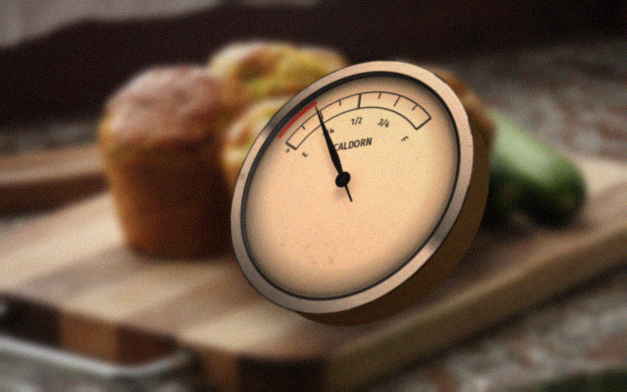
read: **0.25**
